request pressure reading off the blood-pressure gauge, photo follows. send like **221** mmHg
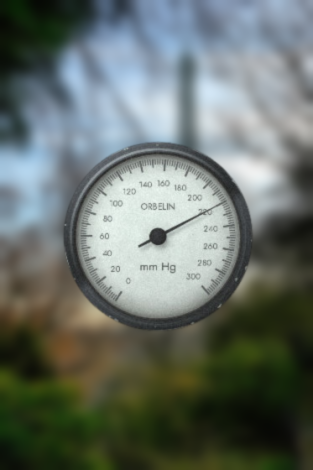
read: **220** mmHg
